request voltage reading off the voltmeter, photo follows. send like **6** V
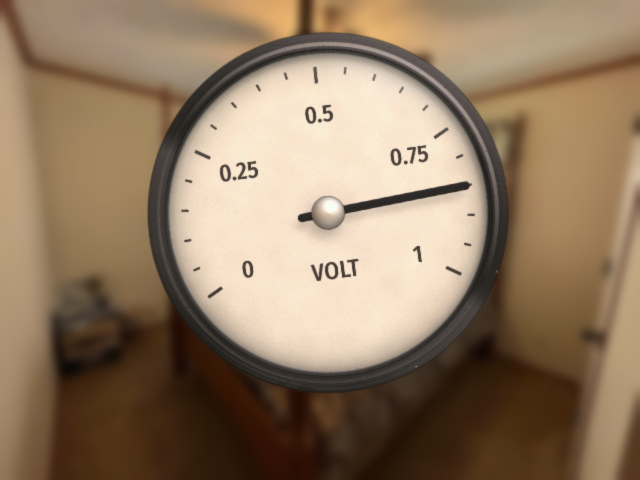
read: **0.85** V
